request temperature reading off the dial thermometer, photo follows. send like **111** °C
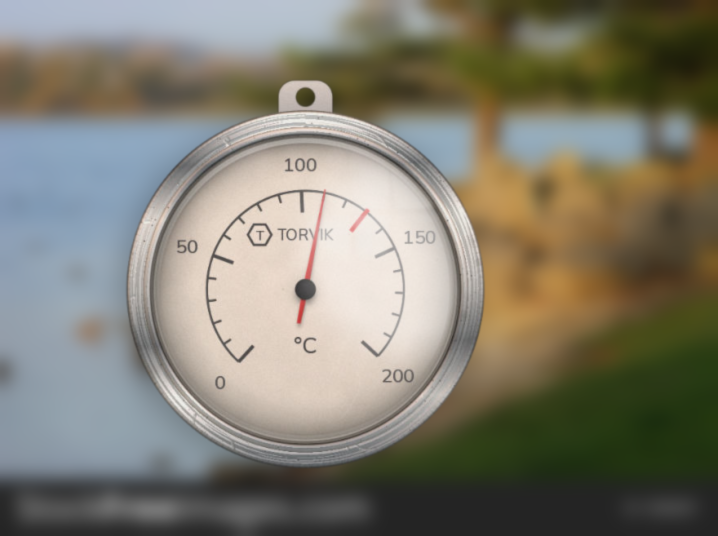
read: **110** °C
